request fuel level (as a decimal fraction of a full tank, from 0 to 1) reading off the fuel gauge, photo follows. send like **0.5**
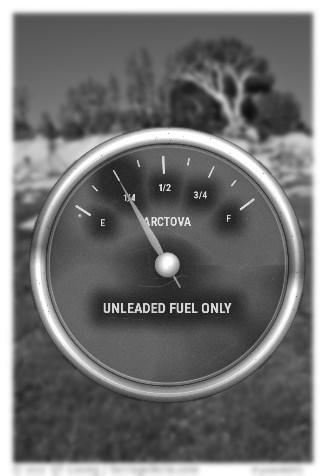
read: **0.25**
